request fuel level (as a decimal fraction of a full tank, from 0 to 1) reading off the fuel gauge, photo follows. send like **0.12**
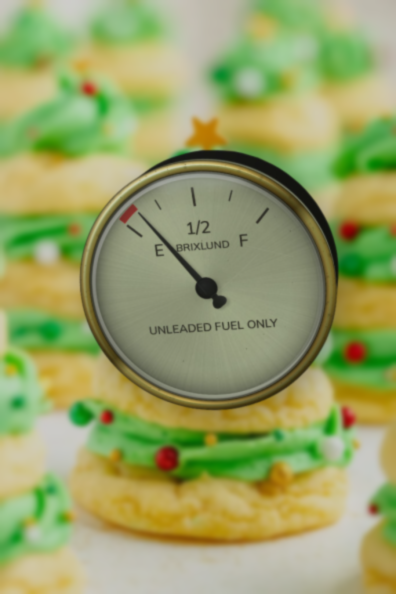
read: **0.125**
